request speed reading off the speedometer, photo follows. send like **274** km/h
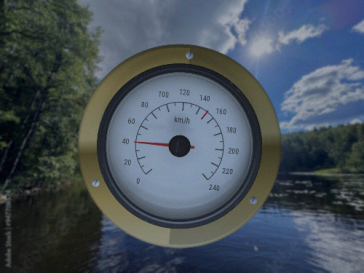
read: **40** km/h
